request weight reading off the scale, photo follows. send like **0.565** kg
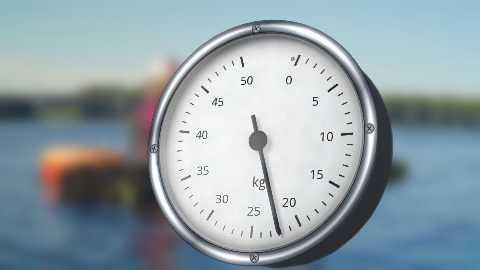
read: **22** kg
